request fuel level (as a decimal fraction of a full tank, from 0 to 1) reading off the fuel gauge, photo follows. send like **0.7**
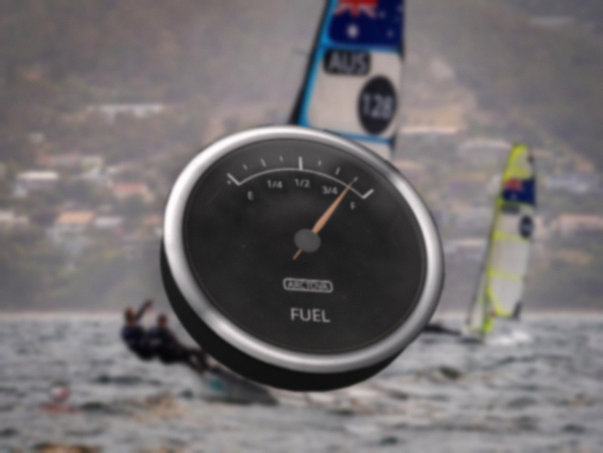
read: **0.875**
